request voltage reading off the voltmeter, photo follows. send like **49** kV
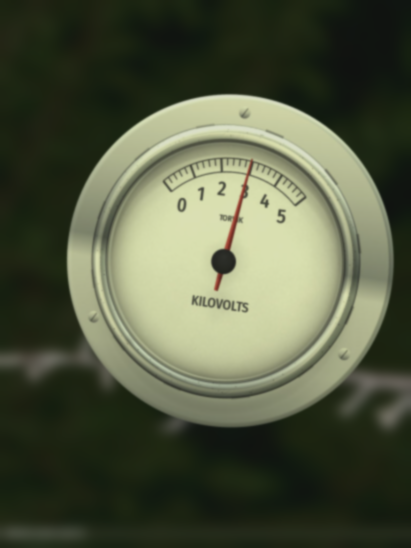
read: **3** kV
